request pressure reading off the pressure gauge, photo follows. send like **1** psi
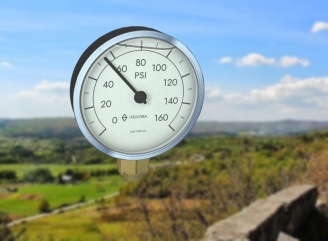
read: **55** psi
